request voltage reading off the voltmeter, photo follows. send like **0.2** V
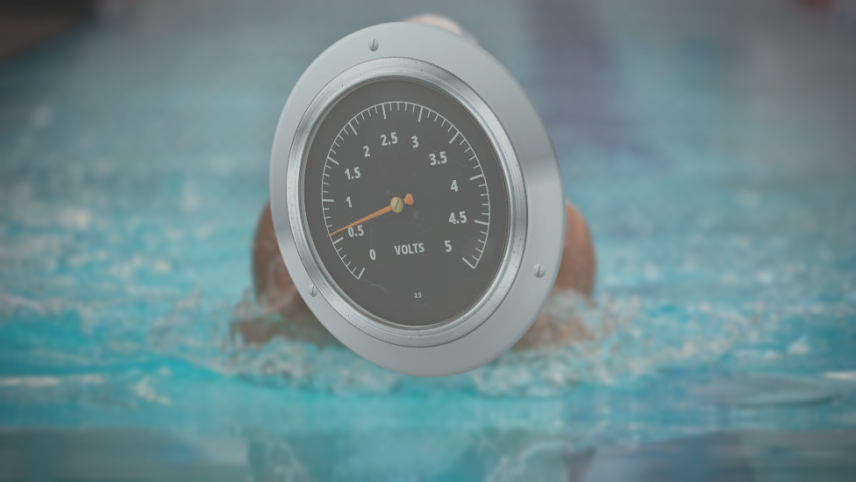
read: **0.6** V
